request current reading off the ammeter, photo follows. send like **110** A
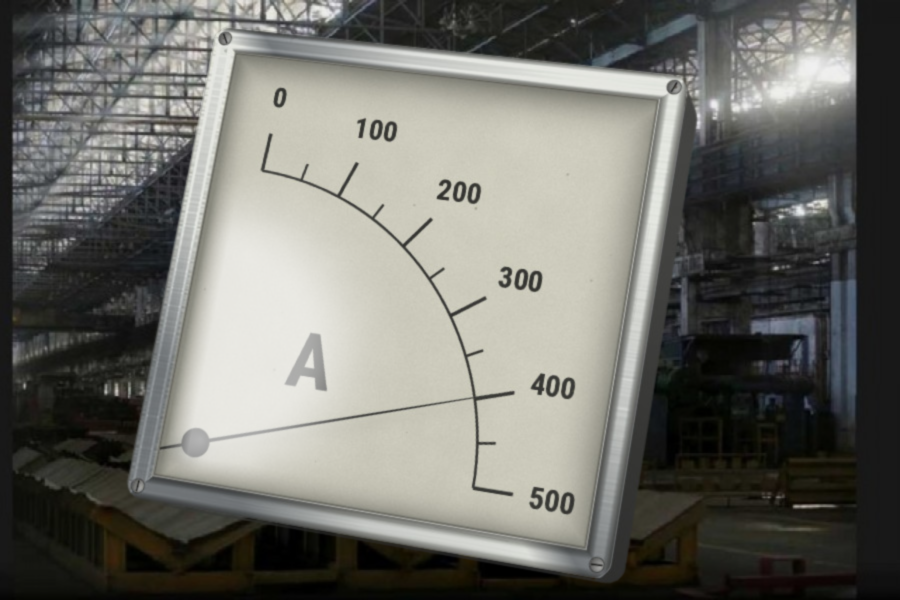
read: **400** A
